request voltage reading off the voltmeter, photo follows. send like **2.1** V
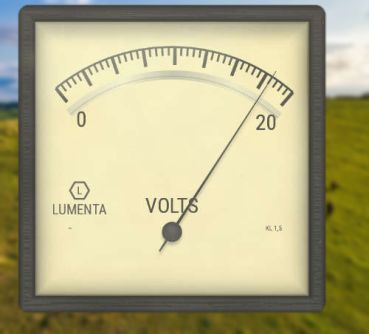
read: **18** V
